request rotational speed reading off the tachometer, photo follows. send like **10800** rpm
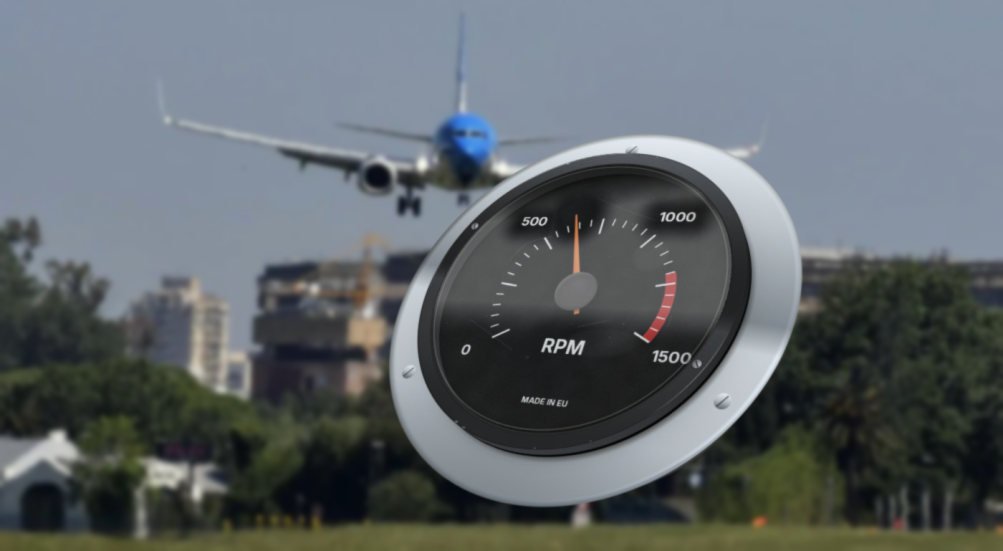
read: **650** rpm
